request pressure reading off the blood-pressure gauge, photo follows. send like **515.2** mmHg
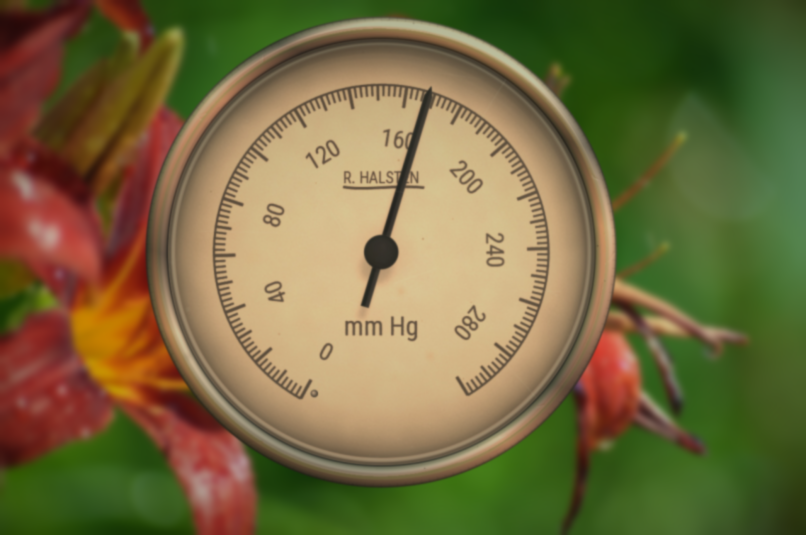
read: **168** mmHg
